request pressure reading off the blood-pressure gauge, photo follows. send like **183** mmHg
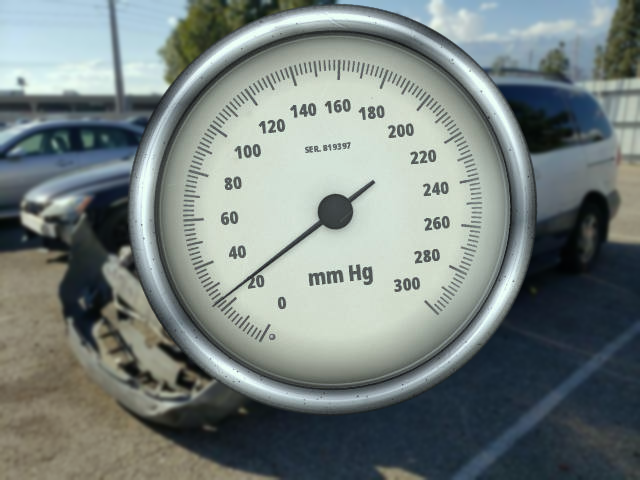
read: **24** mmHg
